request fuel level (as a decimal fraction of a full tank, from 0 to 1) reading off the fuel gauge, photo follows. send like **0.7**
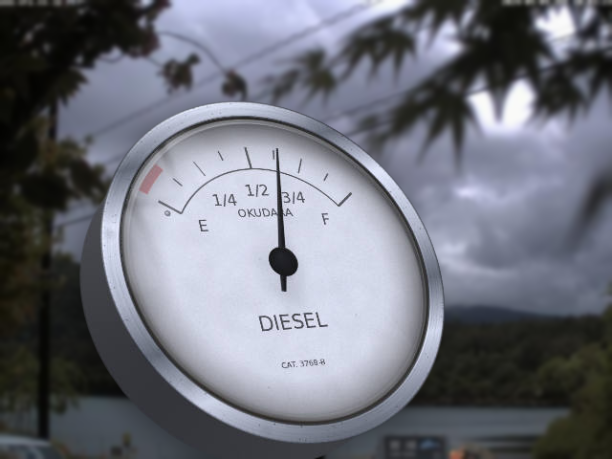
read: **0.625**
